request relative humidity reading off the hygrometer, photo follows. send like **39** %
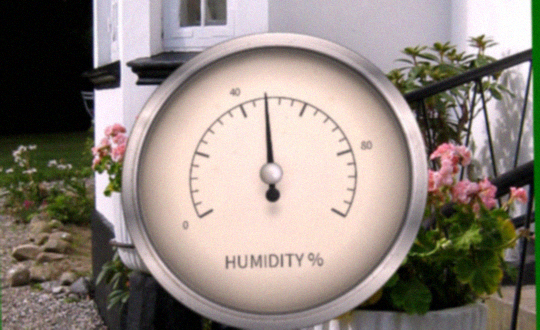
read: **48** %
